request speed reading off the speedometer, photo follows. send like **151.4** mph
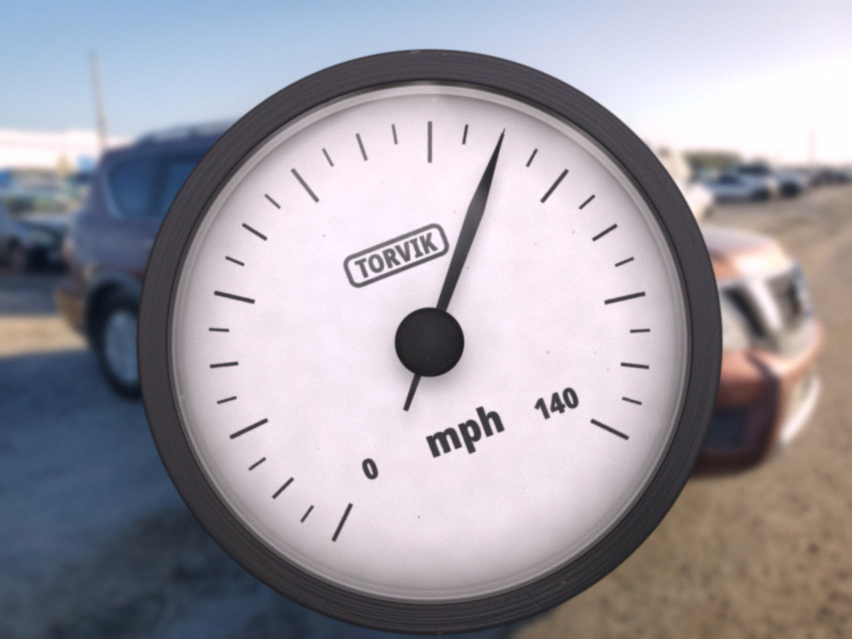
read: **90** mph
